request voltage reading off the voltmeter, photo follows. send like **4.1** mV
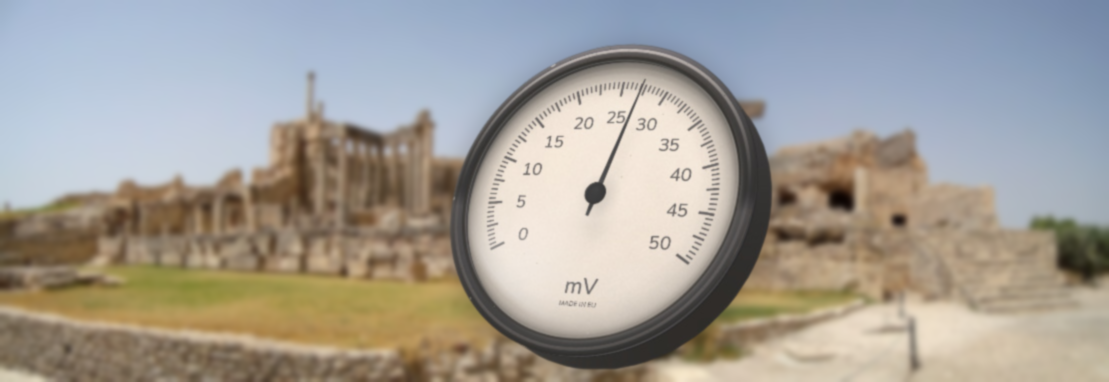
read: **27.5** mV
